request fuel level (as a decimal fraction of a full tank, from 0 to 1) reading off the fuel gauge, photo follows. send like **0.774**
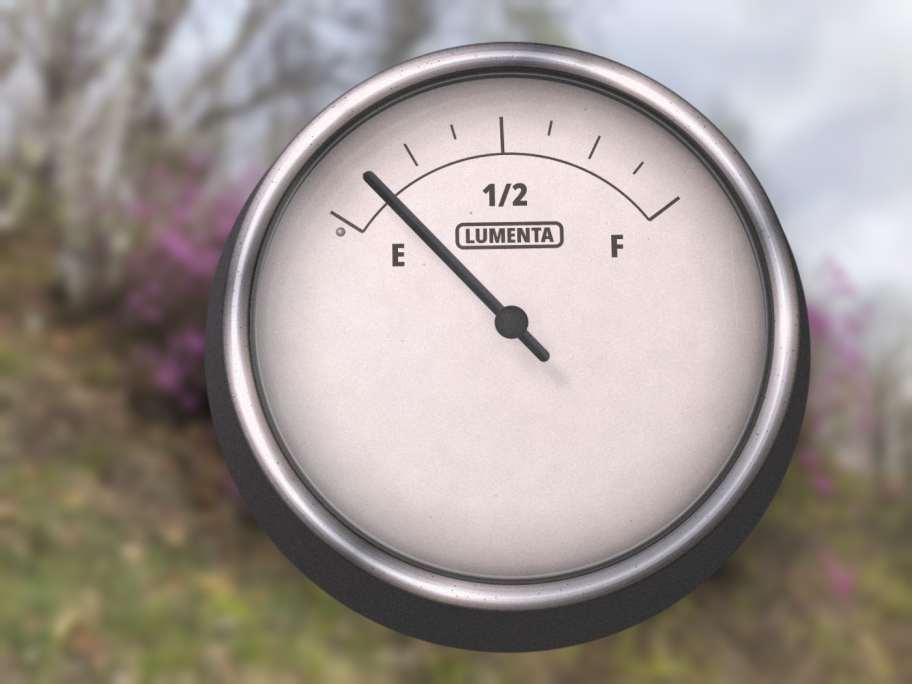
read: **0.125**
